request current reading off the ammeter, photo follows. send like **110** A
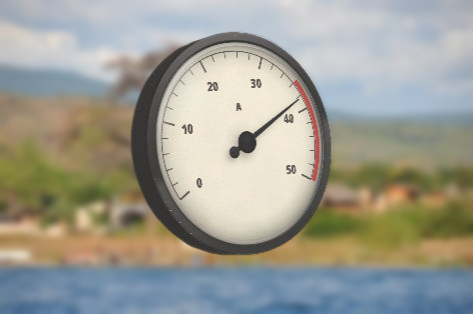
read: **38** A
